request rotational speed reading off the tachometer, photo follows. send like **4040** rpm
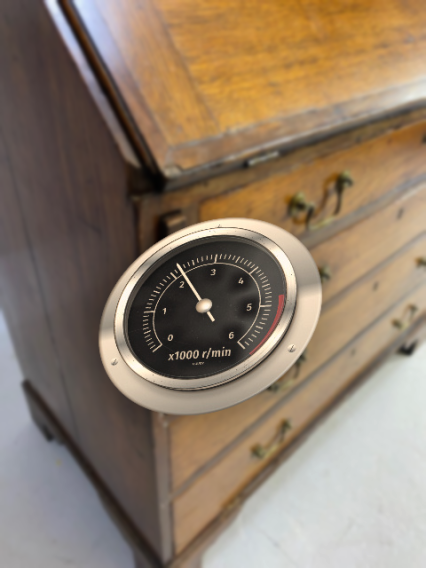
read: **2200** rpm
